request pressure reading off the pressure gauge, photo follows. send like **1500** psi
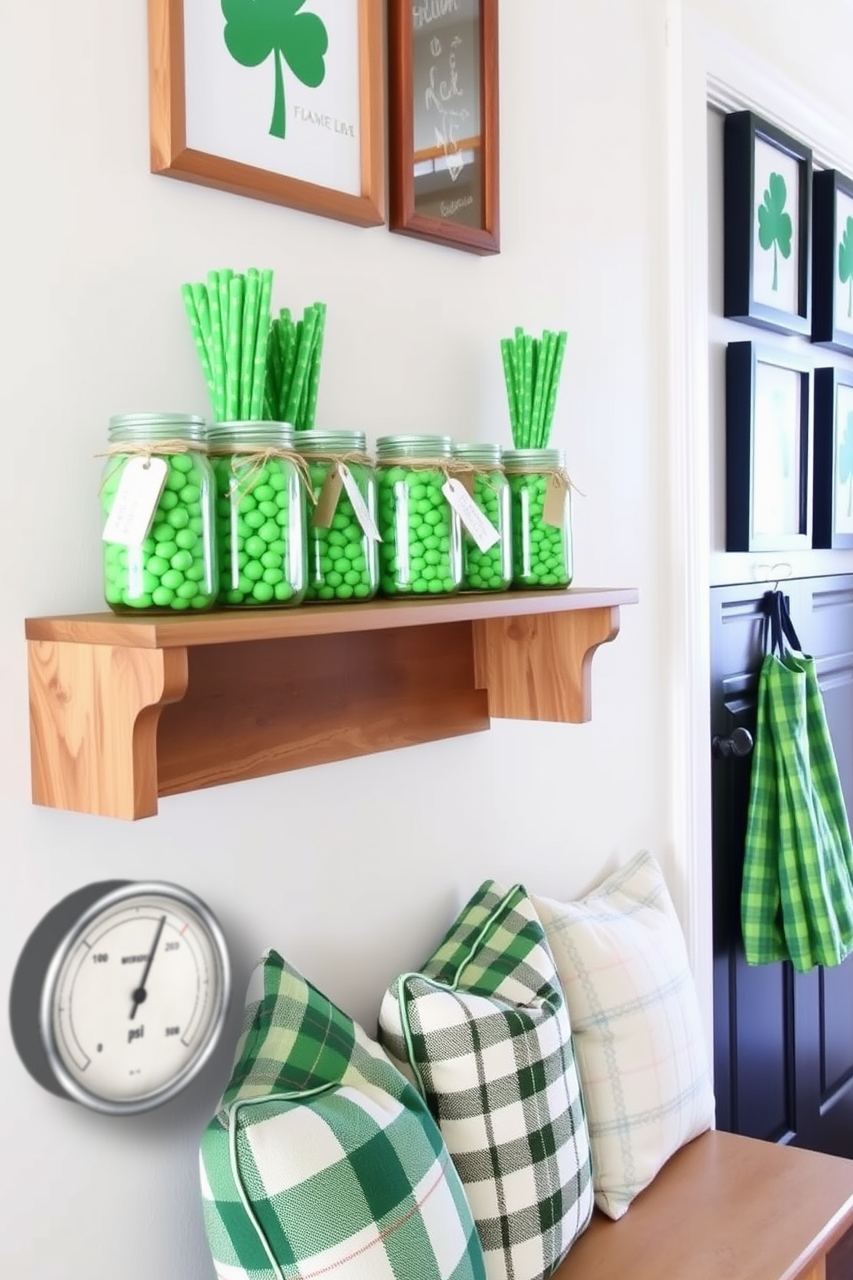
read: **175** psi
